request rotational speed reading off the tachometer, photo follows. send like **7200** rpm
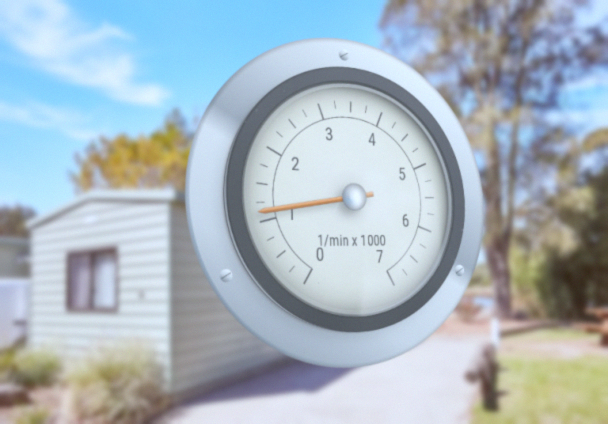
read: **1125** rpm
